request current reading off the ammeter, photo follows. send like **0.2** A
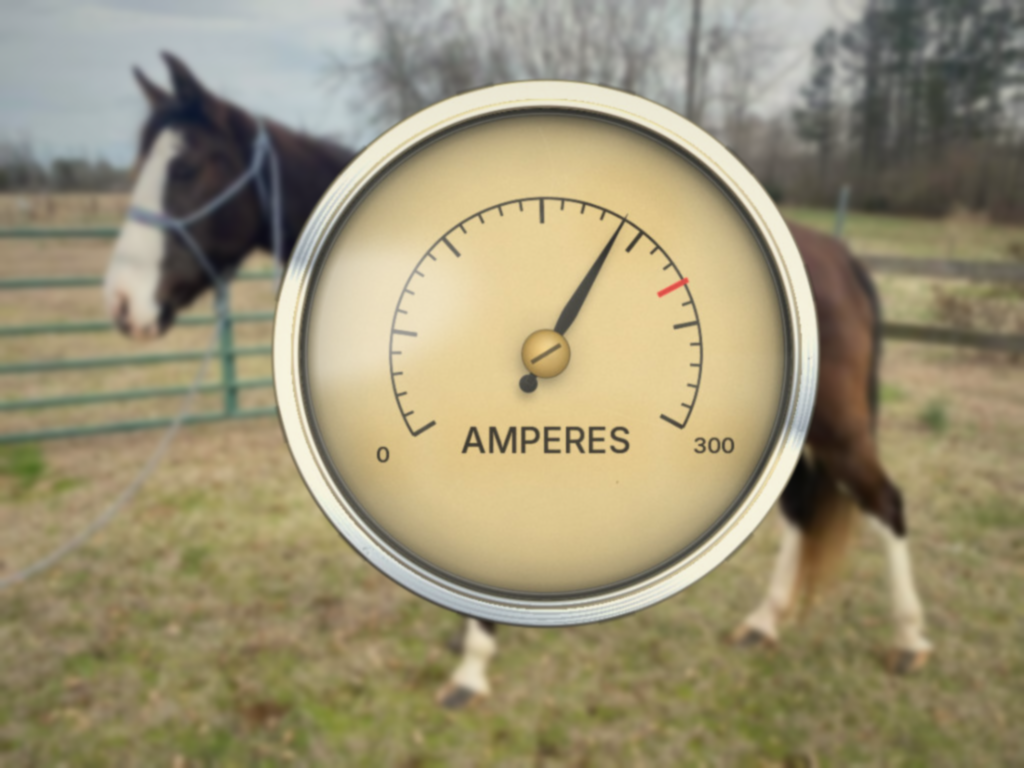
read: **190** A
